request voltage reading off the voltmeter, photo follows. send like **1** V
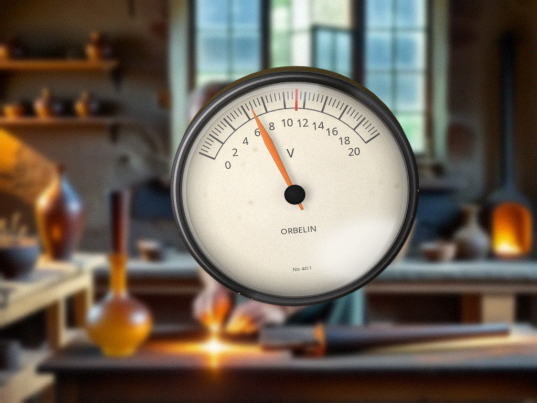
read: **6.8** V
